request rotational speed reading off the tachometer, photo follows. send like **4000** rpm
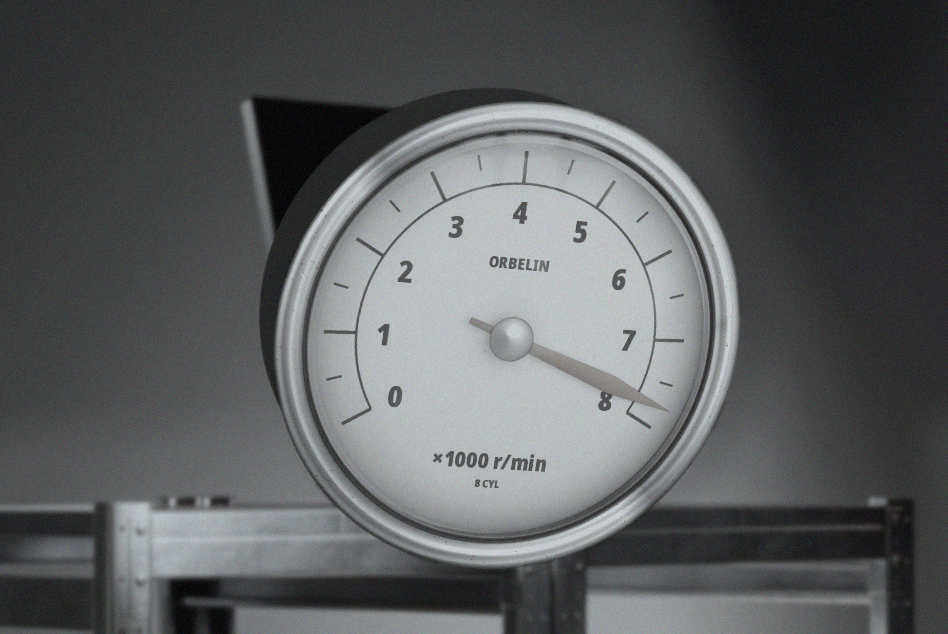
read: **7750** rpm
